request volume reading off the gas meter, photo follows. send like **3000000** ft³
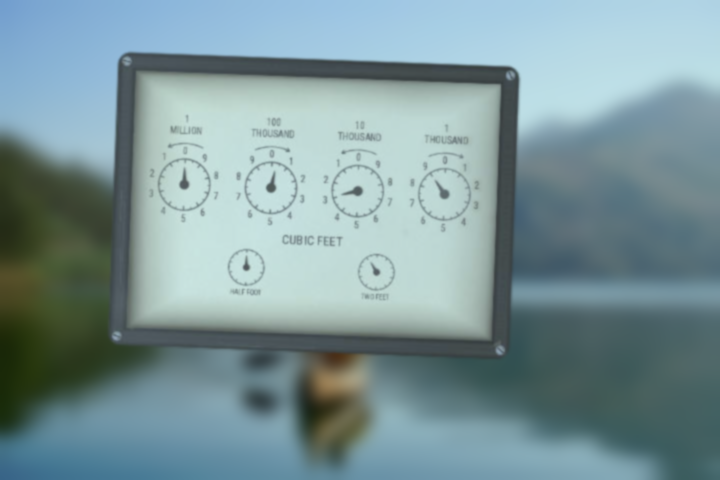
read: **2900** ft³
